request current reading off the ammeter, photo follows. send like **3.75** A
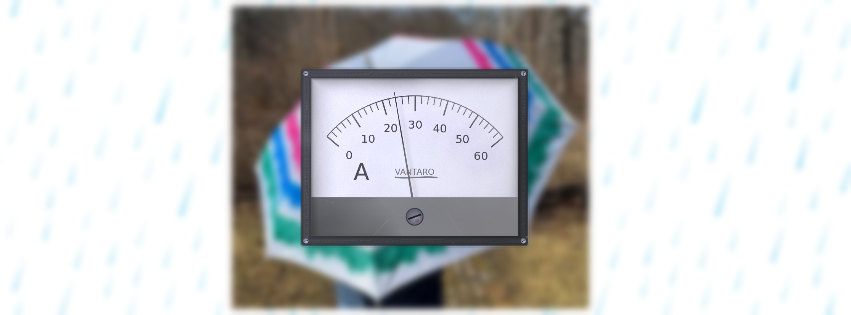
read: **24** A
